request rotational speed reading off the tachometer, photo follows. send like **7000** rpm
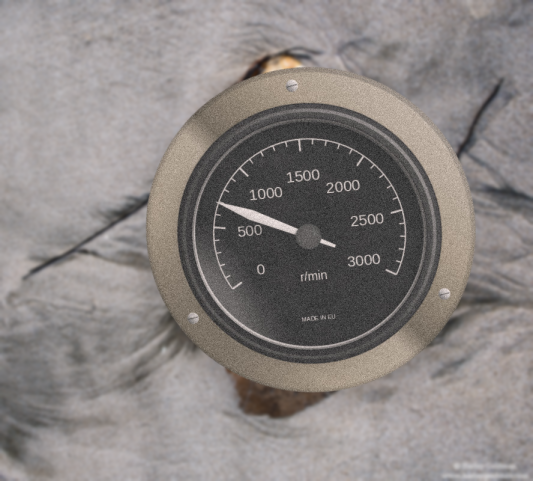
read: **700** rpm
